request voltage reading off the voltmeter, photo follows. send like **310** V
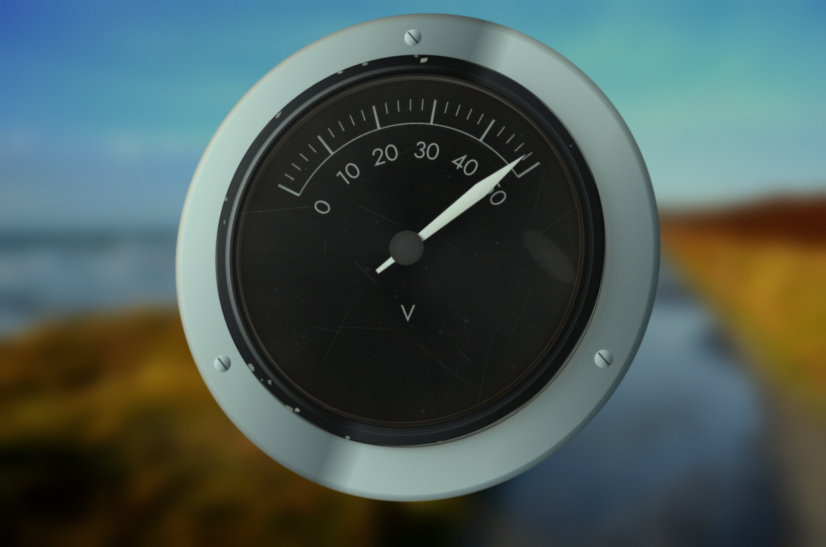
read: **48** V
